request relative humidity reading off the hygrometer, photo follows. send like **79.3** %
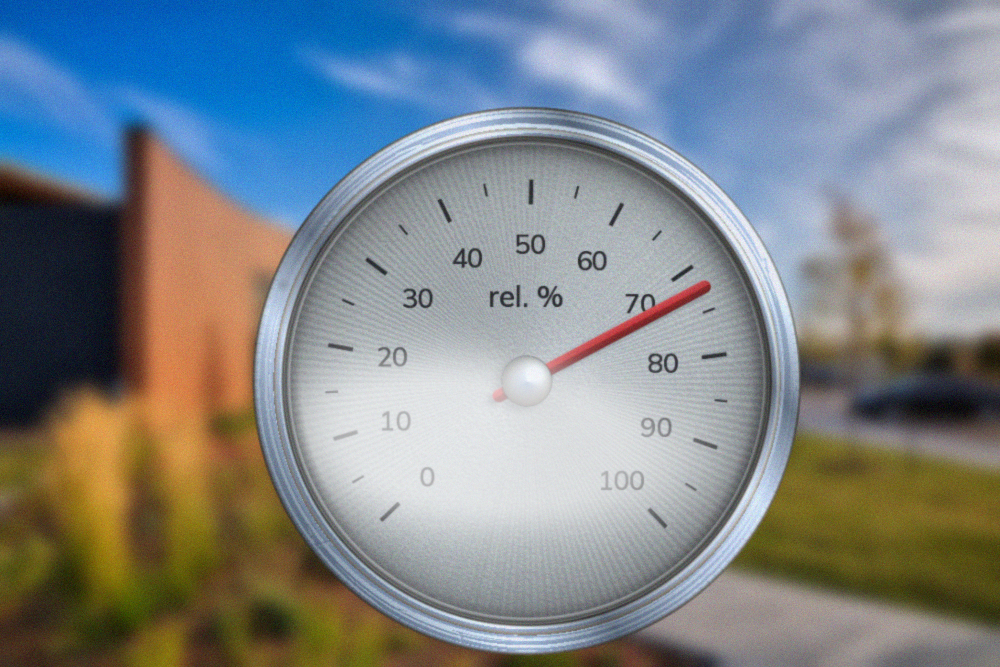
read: **72.5** %
